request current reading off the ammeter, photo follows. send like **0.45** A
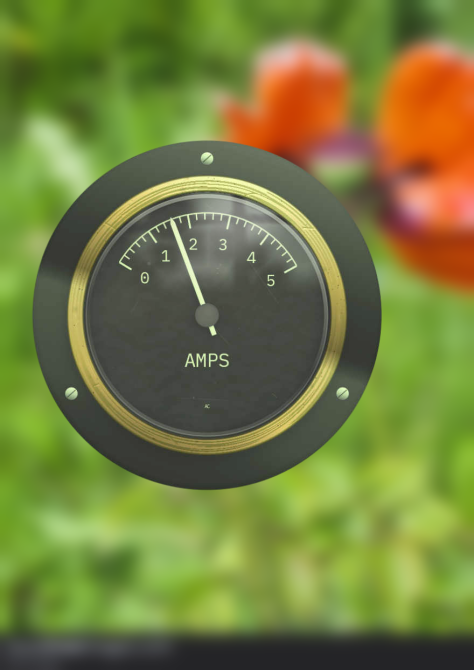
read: **1.6** A
